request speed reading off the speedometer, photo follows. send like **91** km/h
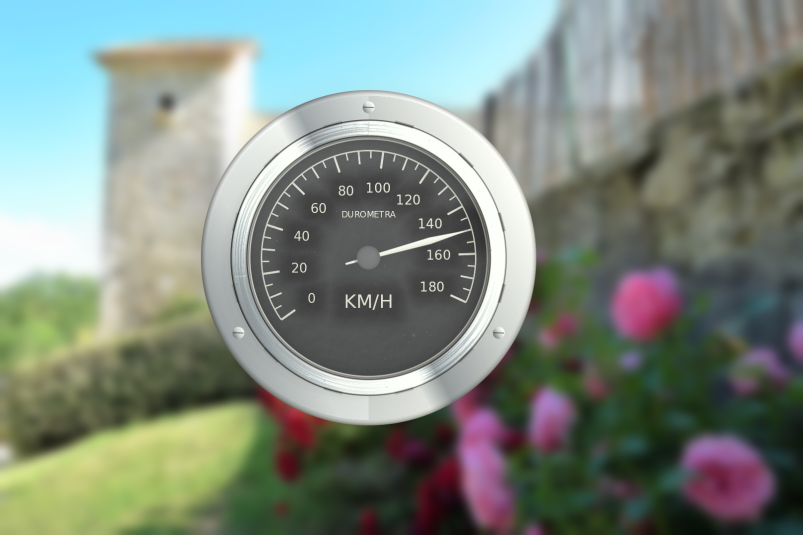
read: **150** km/h
